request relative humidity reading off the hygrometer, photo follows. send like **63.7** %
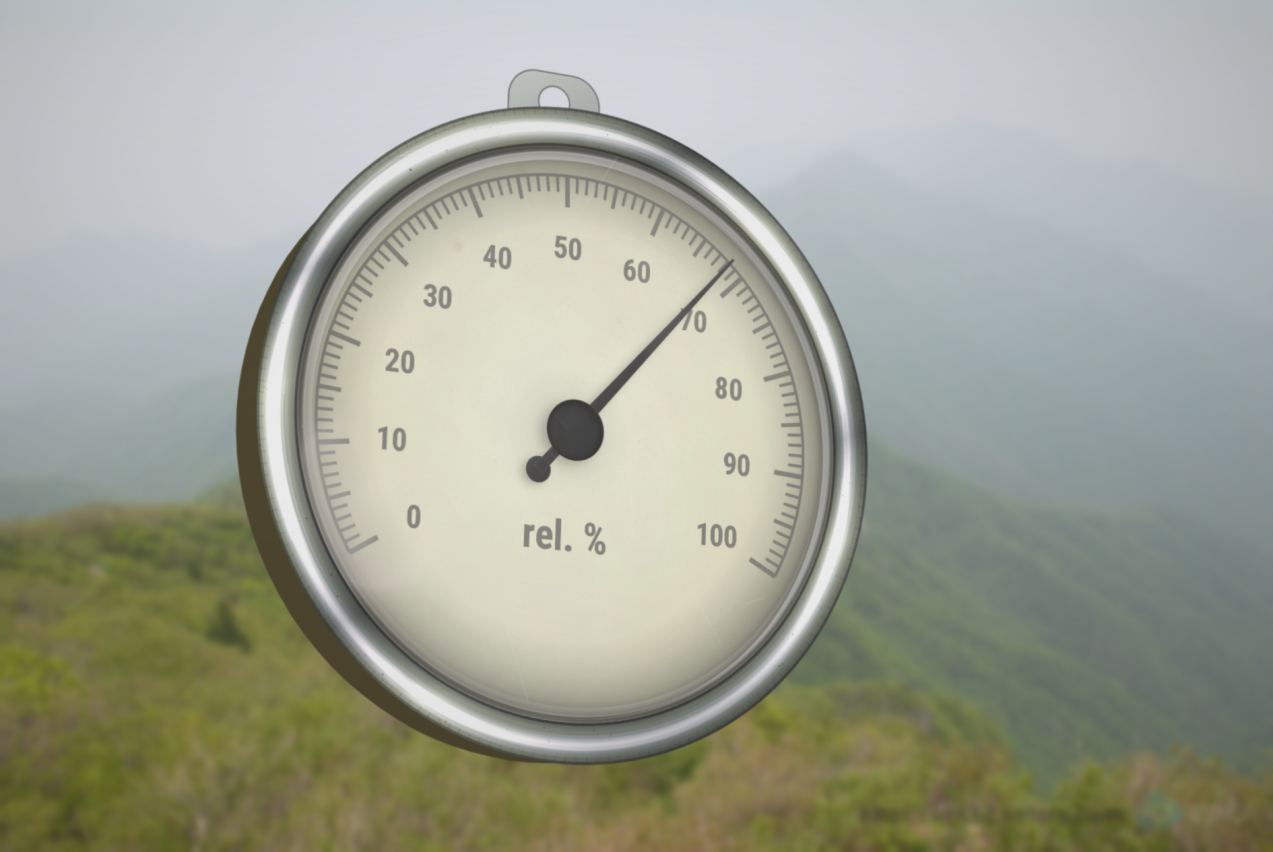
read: **68** %
